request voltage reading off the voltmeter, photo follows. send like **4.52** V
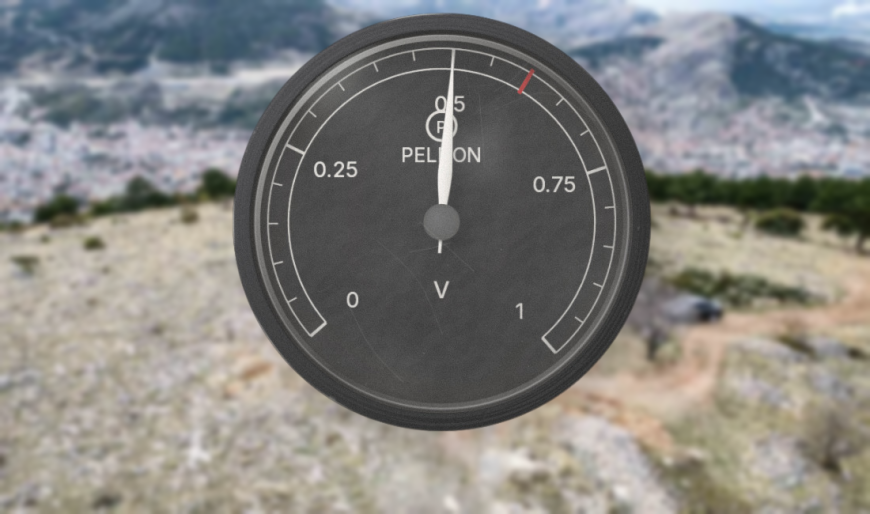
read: **0.5** V
